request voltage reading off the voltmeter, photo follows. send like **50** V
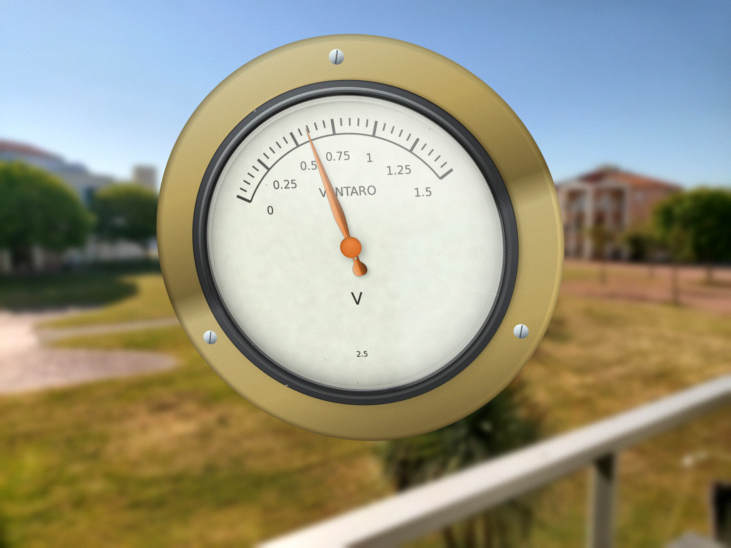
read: **0.6** V
